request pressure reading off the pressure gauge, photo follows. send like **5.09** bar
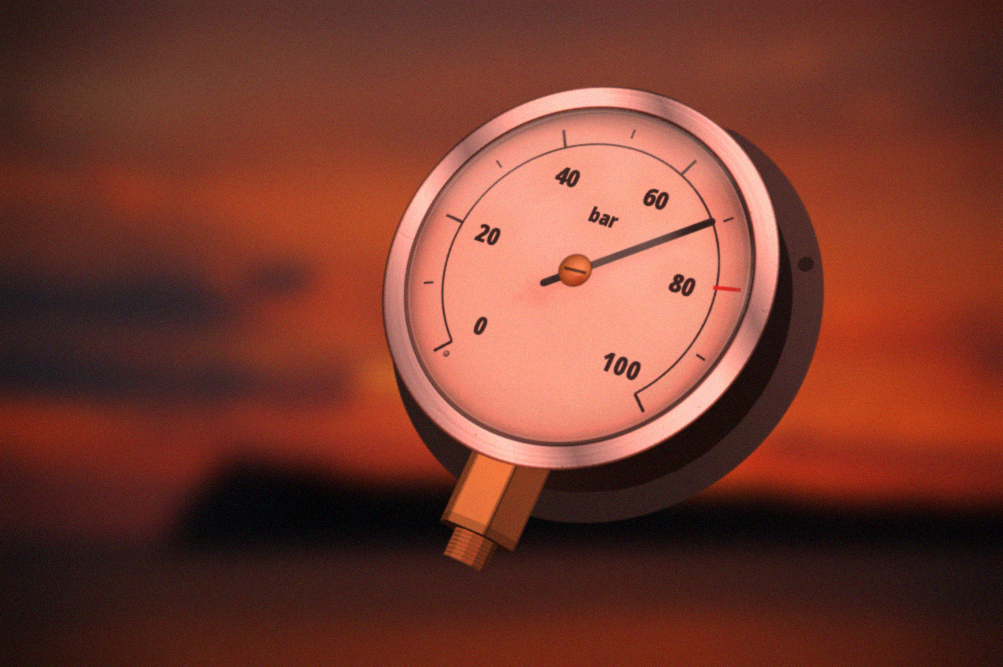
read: **70** bar
